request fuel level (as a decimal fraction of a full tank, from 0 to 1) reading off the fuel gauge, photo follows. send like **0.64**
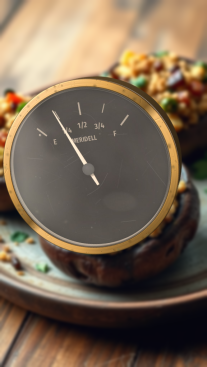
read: **0.25**
